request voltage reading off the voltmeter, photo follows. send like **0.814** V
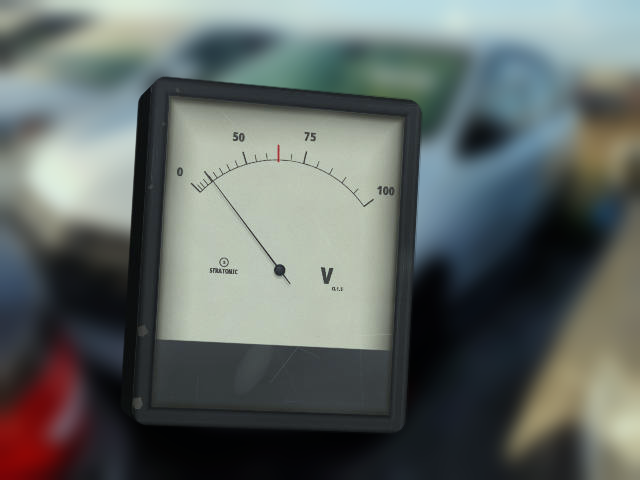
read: **25** V
